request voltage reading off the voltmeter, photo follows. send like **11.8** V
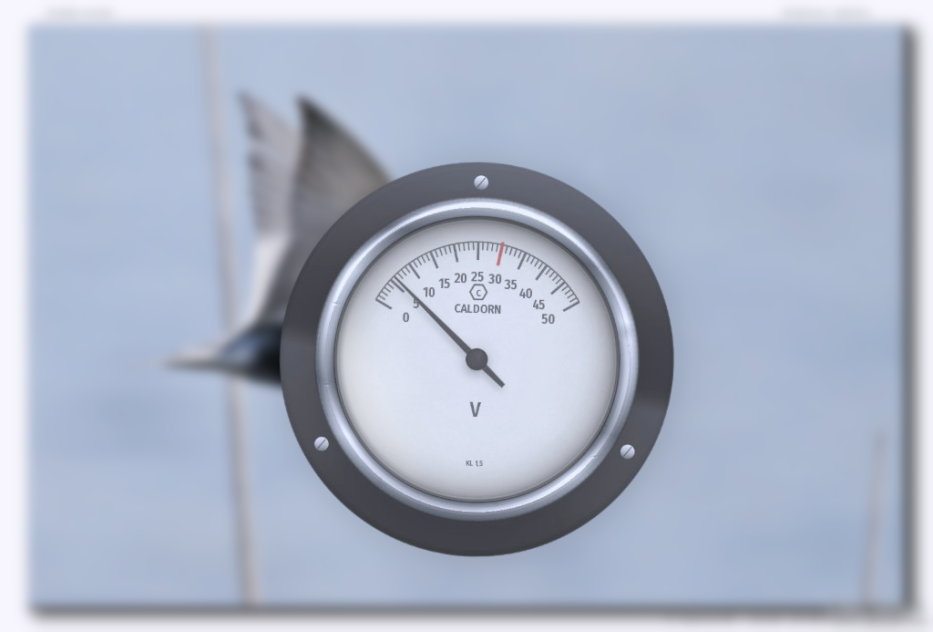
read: **6** V
